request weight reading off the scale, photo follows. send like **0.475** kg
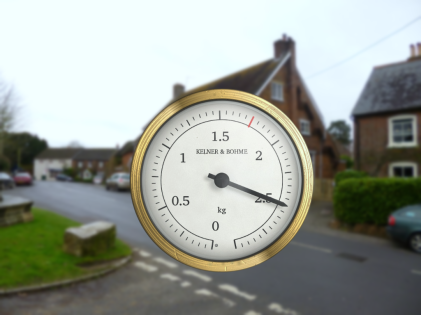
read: **2.5** kg
